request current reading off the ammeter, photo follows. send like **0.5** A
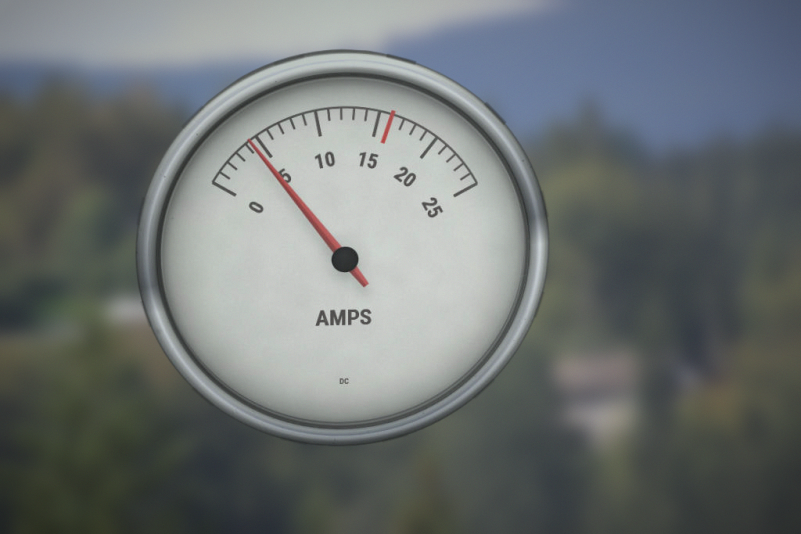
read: **4.5** A
